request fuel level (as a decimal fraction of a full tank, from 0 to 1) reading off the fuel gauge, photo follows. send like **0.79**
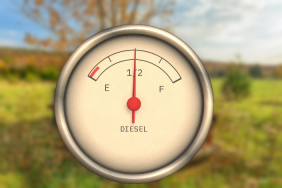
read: **0.5**
